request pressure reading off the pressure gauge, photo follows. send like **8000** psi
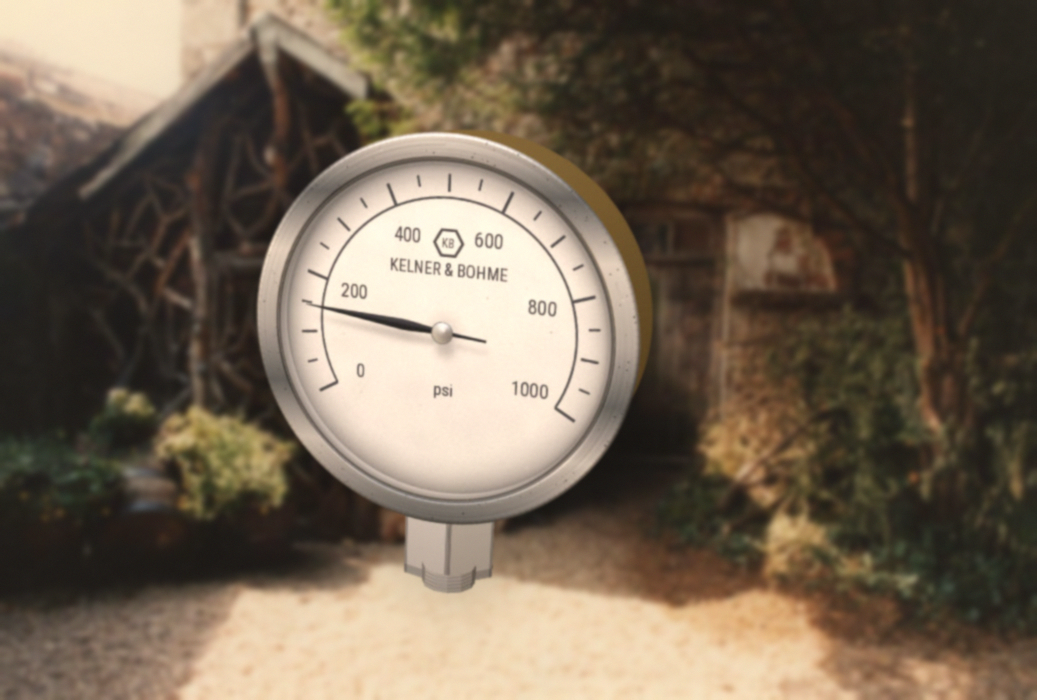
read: **150** psi
